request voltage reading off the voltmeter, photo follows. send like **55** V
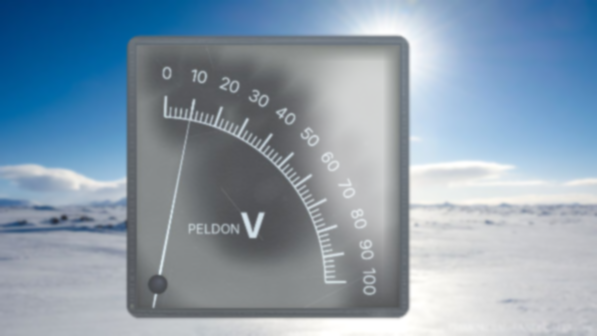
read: **10** V
